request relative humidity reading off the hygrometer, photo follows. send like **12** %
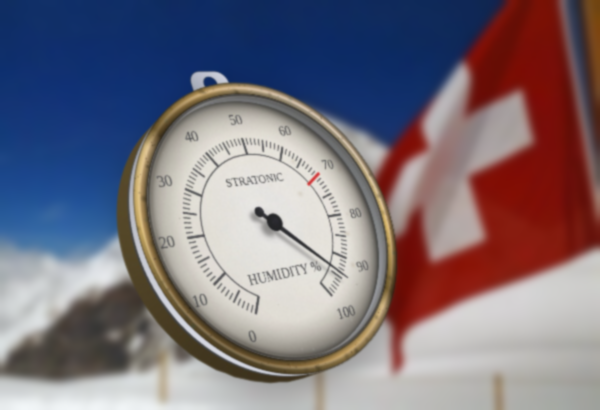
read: **95** %
